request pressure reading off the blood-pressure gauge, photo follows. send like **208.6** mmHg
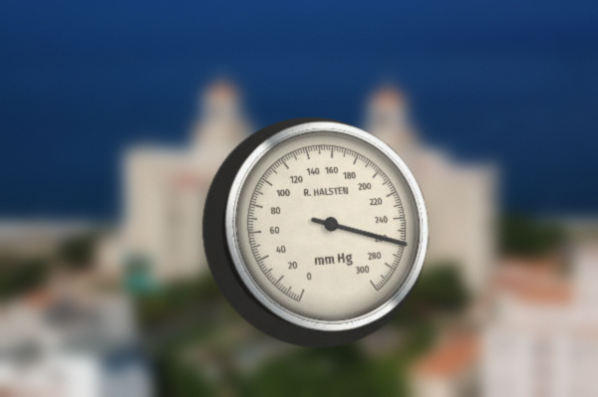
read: **260** mmHg
